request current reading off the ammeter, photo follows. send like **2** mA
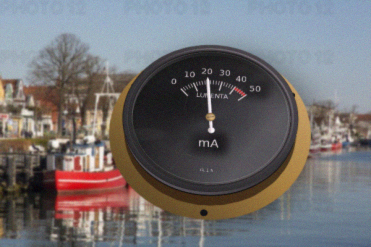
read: **20** mA
